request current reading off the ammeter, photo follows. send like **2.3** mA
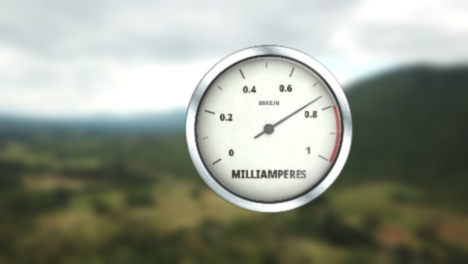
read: **0.75** mA
